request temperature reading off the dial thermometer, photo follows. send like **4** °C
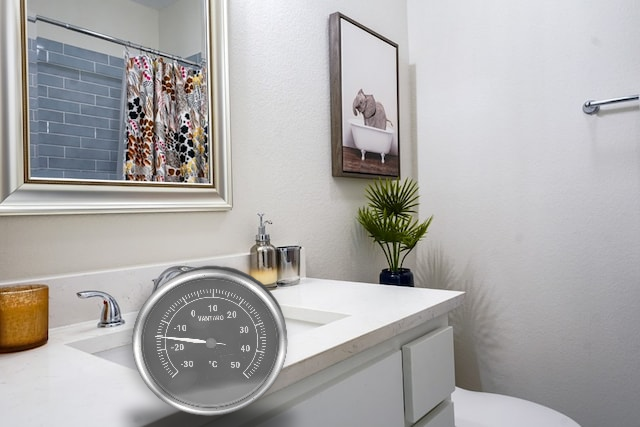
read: **-15** °C
